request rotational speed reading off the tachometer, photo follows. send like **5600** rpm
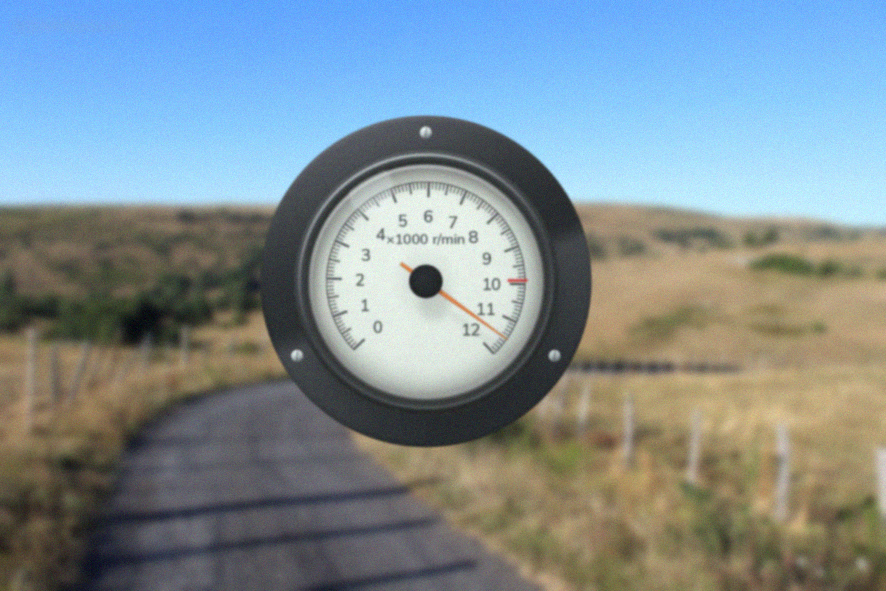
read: **11500** rpm
